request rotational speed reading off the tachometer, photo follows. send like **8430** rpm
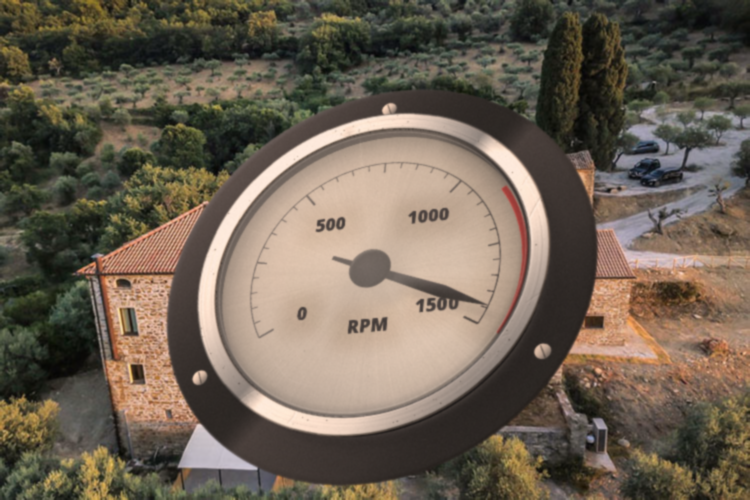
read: **1450** rpm
